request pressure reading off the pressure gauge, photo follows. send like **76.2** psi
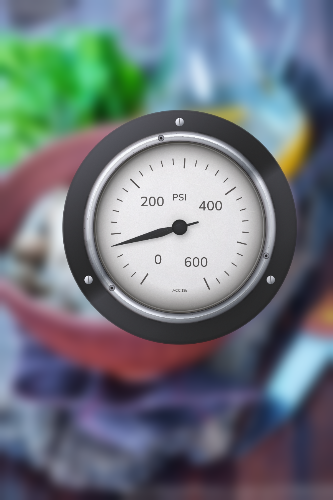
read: **80** psi
